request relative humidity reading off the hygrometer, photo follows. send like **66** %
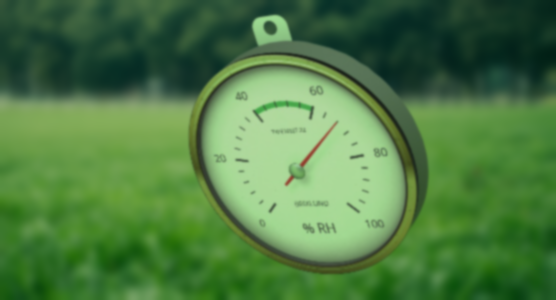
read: **68** %
